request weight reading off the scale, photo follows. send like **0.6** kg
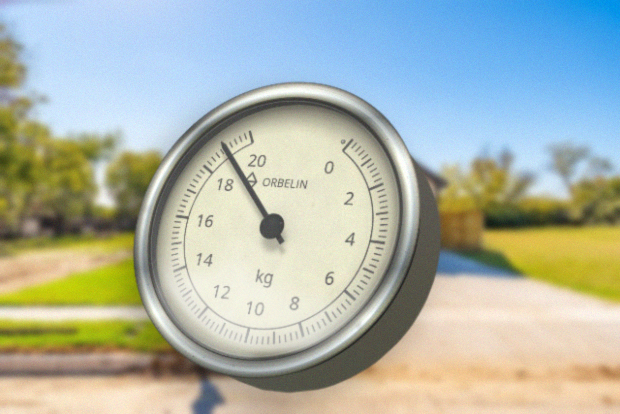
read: **19** kg
